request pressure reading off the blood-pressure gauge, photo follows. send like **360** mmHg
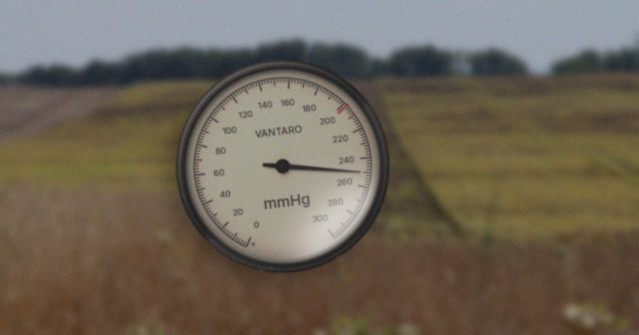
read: **250** mmHg
